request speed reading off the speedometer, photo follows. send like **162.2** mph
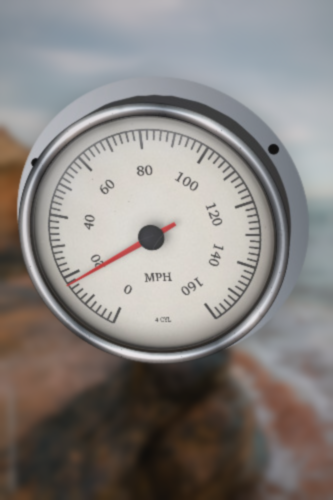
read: **18** mph
